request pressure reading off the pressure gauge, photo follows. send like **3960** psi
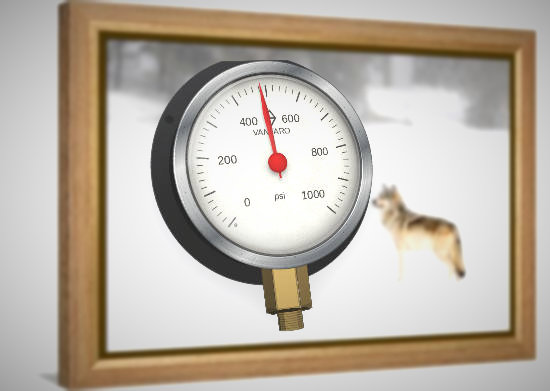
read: **480** psi
